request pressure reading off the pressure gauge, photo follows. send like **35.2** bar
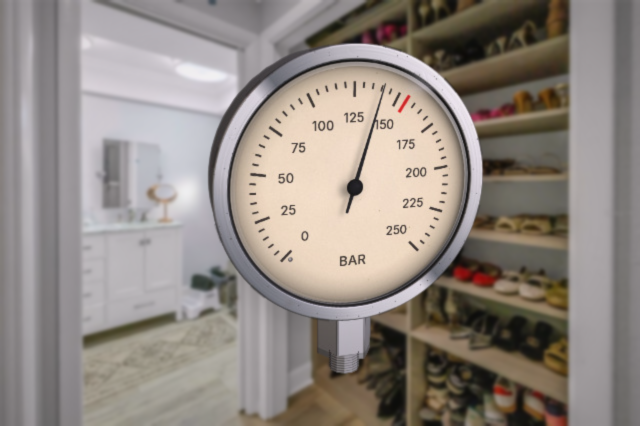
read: **140** bar
